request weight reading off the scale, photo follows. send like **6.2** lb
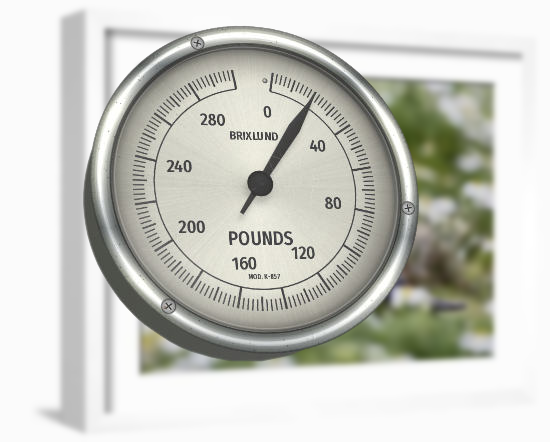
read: **20** lb
